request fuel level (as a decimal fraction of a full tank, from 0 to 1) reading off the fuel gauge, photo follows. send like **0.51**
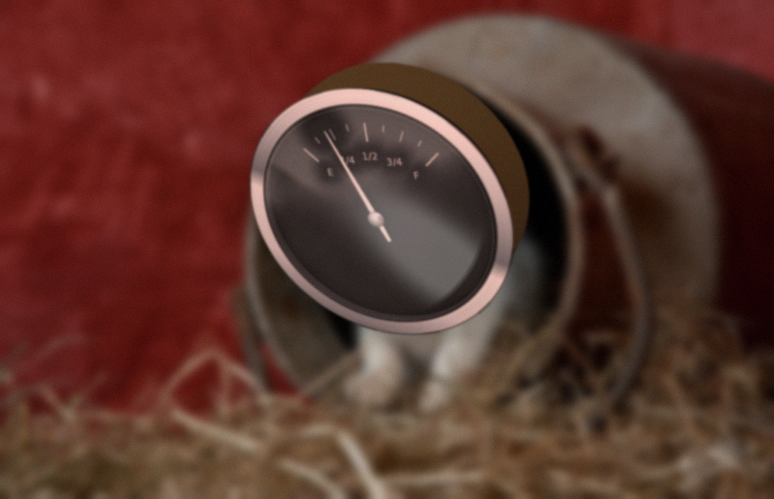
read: **0.25**
